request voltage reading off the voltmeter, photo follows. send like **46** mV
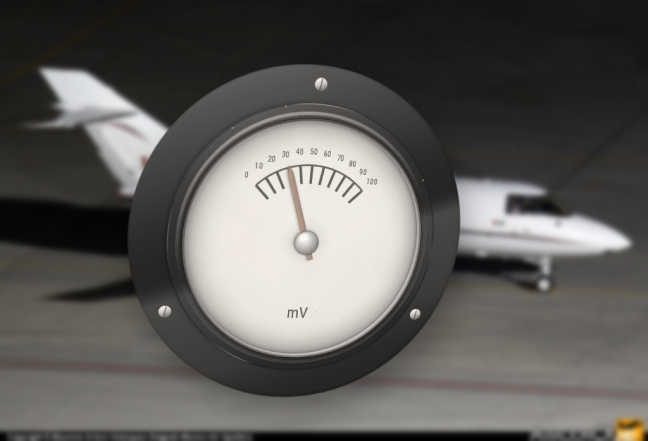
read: **30** mV
